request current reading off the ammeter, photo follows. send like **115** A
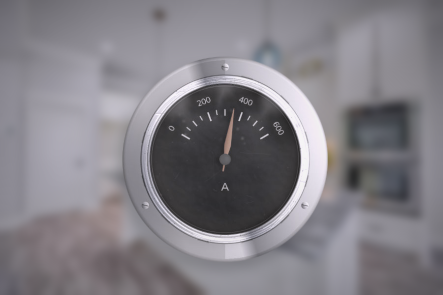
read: **350** A
